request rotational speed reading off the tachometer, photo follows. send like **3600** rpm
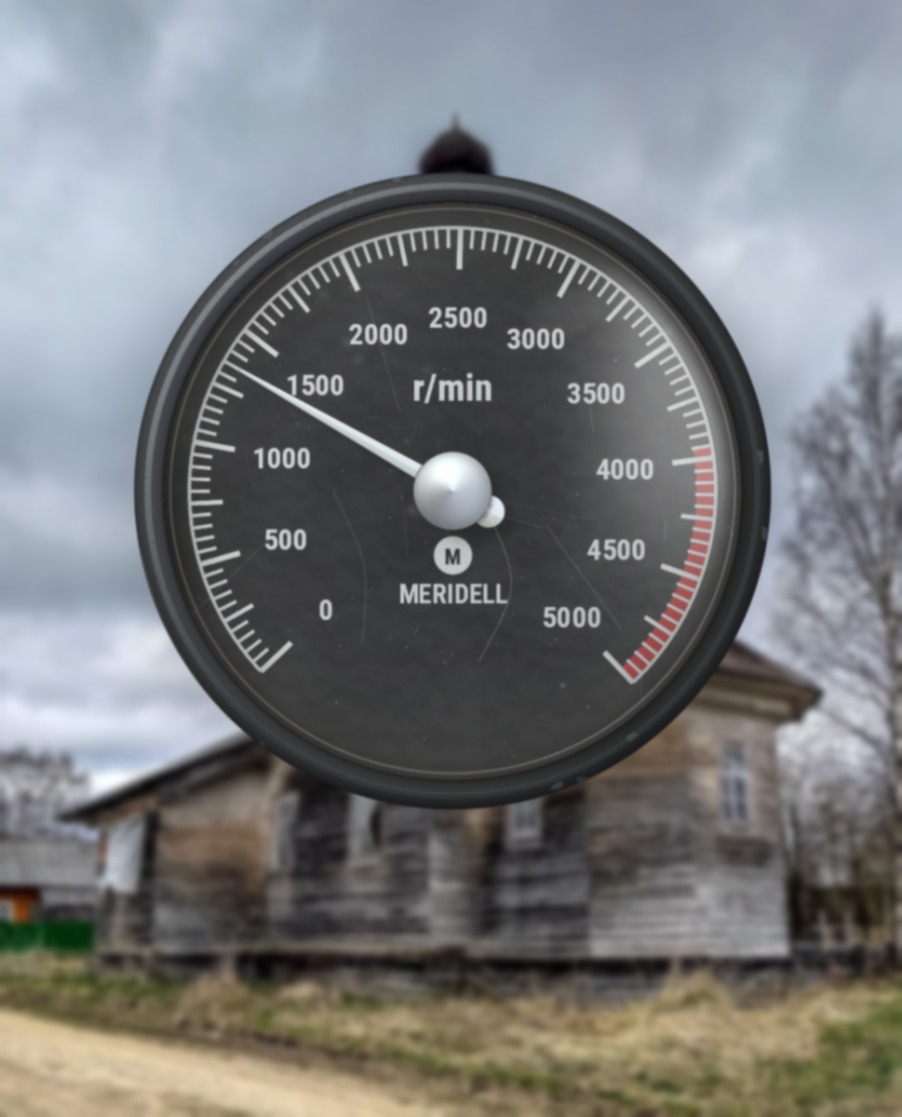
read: **1350** rpm
